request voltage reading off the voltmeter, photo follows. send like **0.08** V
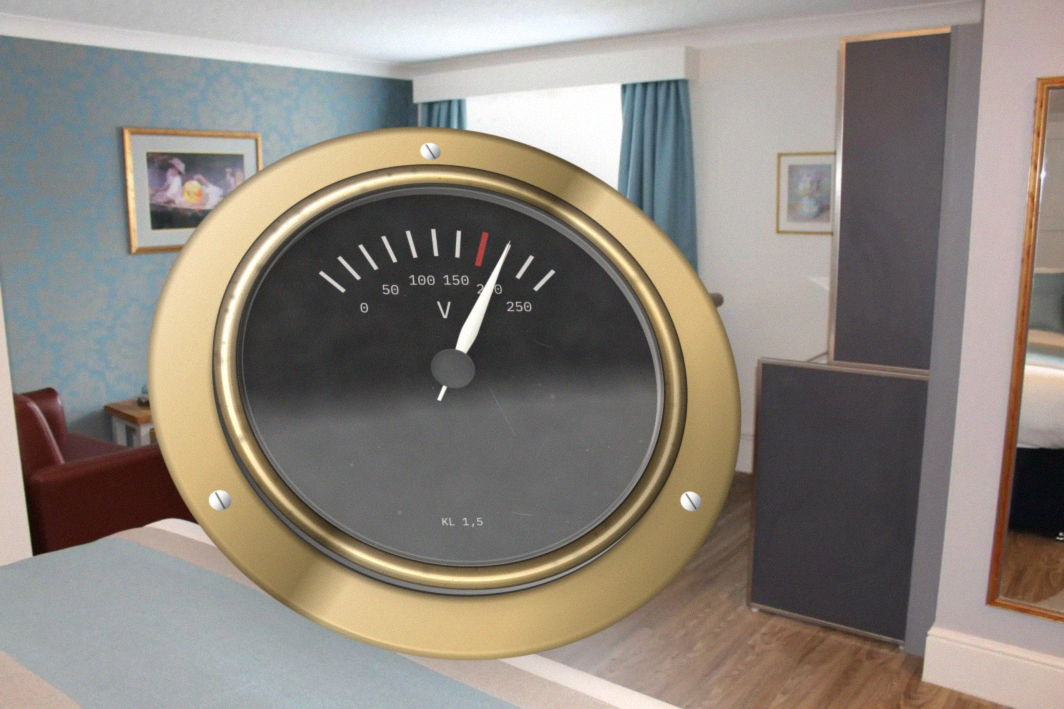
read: **200** V
